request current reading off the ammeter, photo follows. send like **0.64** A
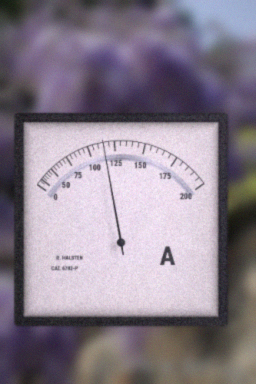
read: **115** A
